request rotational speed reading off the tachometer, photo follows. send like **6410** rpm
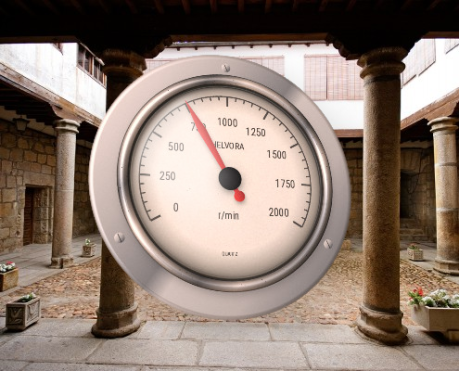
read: **750** rpm
